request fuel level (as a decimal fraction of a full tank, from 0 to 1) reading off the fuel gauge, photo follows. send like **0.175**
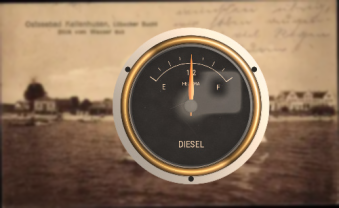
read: **0.5**
